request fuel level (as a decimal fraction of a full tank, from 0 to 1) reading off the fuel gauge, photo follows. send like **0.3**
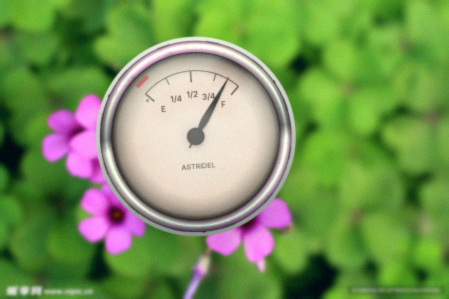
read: **0.875**
